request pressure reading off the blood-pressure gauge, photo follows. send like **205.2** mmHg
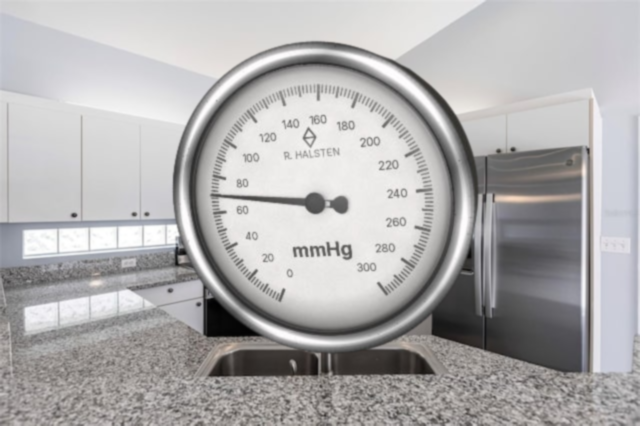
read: **70** mmHg
